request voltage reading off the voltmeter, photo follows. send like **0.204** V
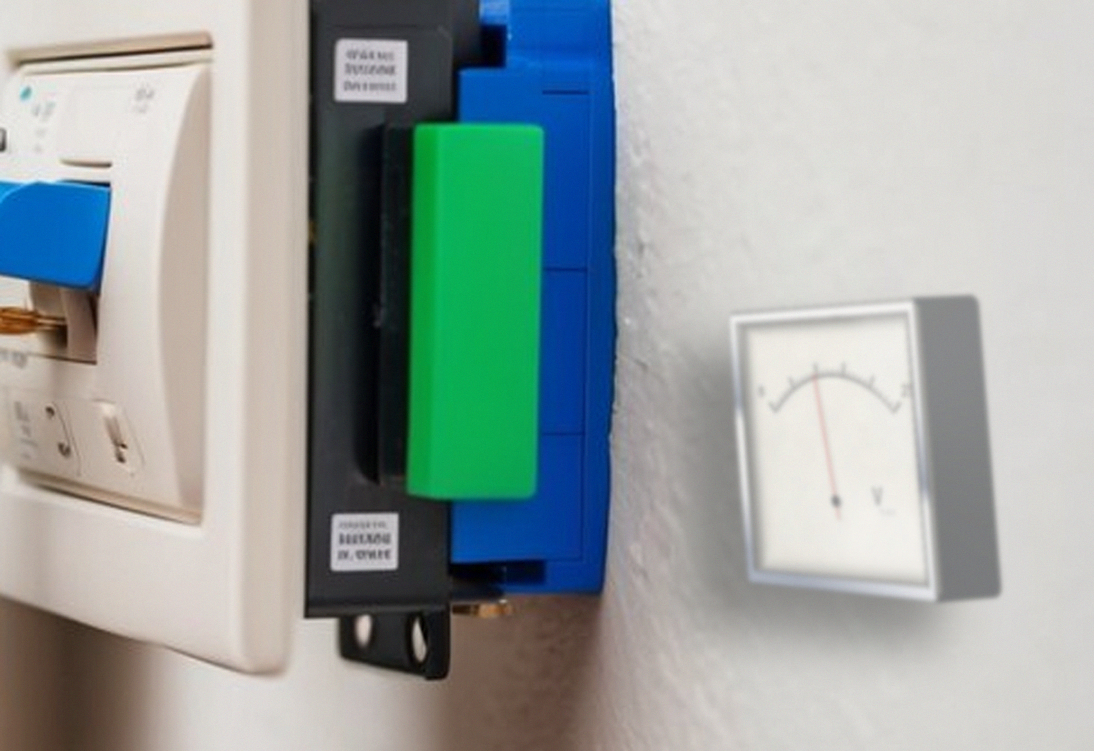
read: **10** V
